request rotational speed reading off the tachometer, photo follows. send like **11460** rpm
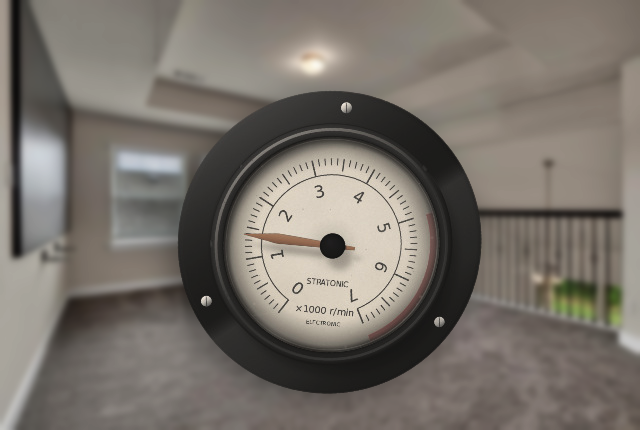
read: **1400** rpm
